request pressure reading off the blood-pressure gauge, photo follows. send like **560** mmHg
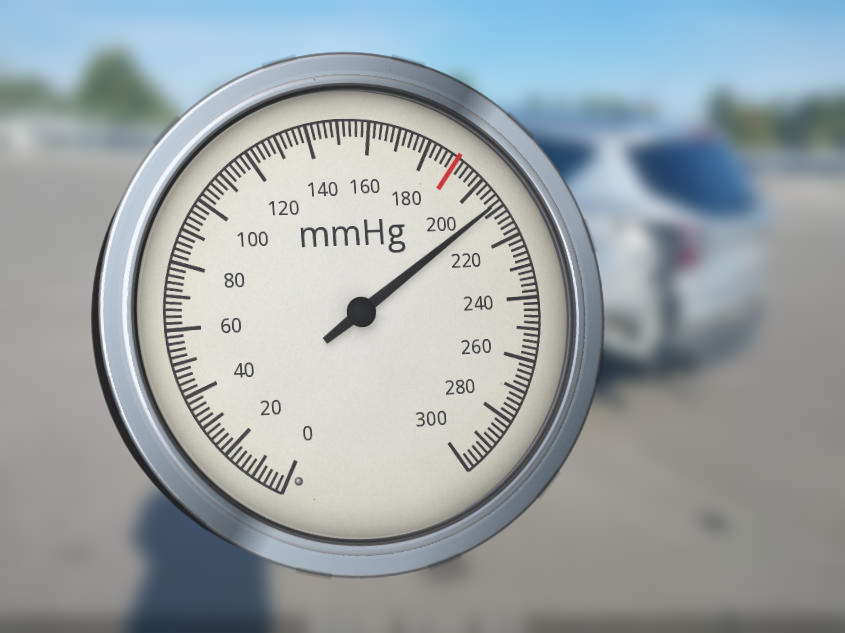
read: **208** mmHg
